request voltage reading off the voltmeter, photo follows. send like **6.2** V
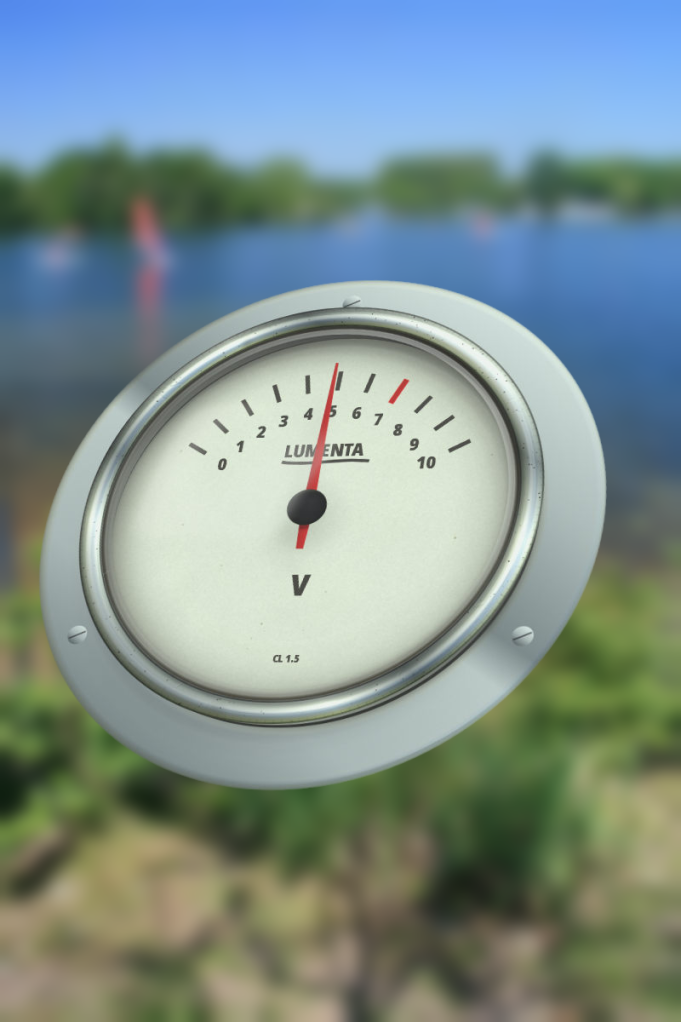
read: **5** V
